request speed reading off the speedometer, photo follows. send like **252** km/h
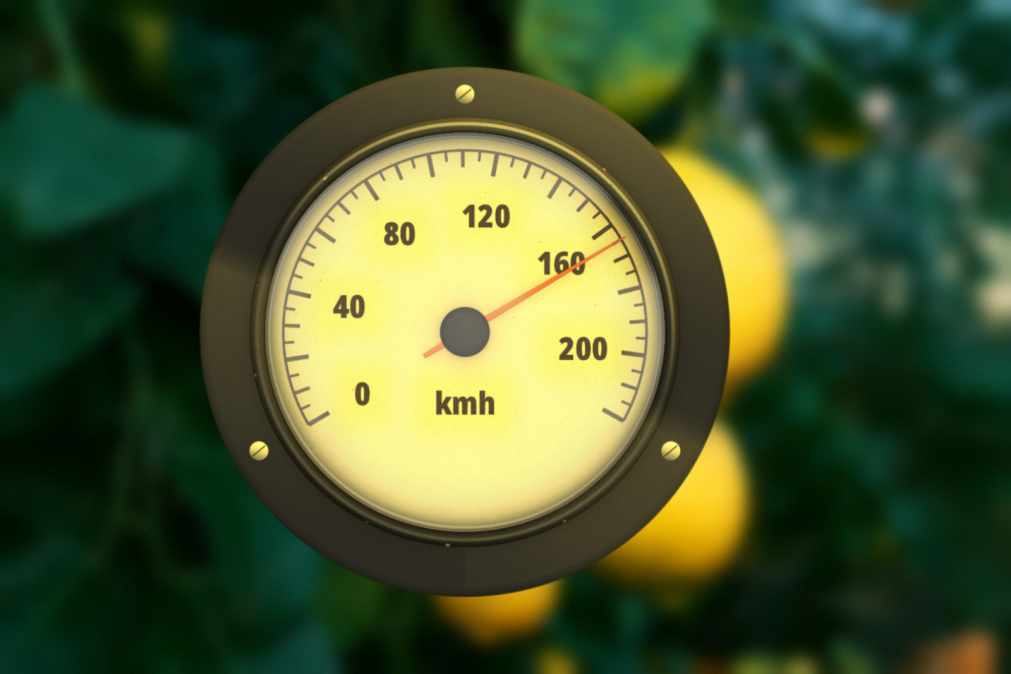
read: **165** km/h
